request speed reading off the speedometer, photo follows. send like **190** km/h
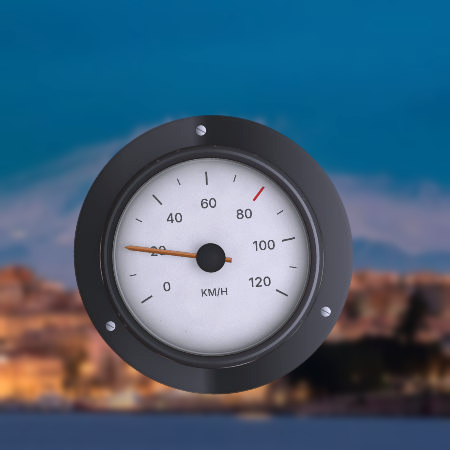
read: **20** km/h
